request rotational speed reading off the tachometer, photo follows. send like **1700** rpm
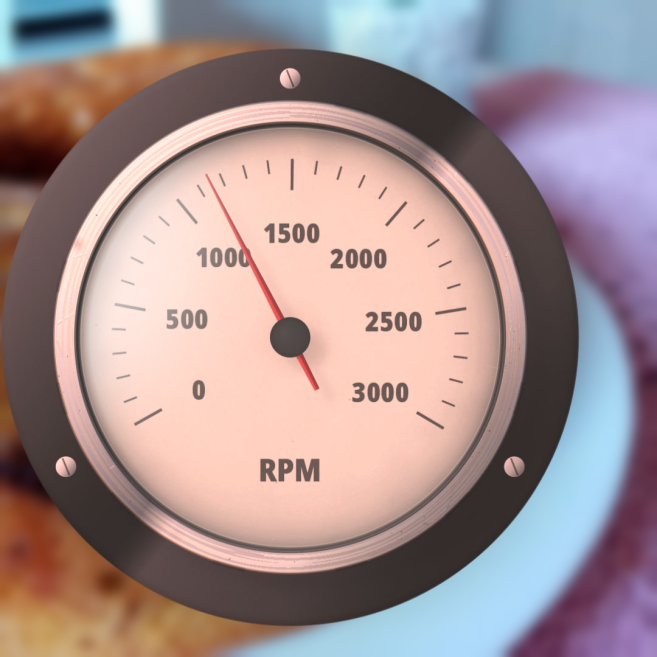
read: **1150** rpm
